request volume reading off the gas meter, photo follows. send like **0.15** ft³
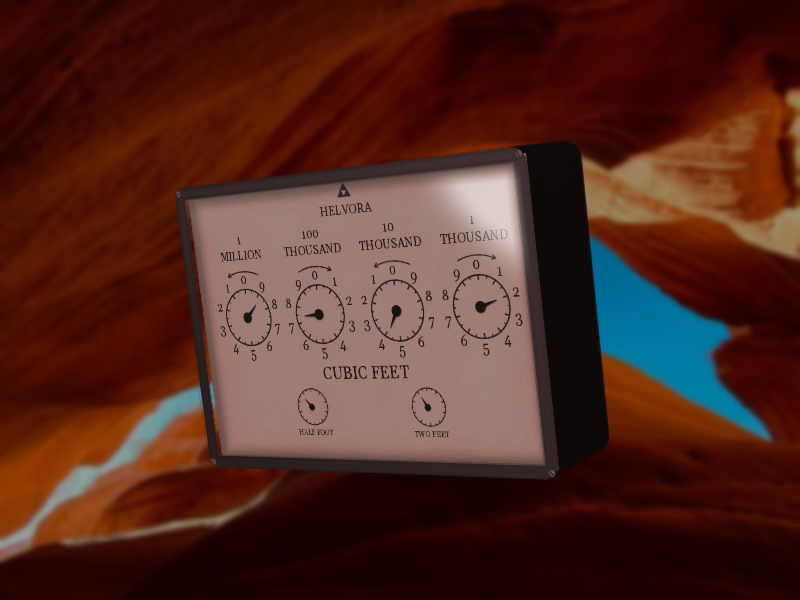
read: **874200** ft³
